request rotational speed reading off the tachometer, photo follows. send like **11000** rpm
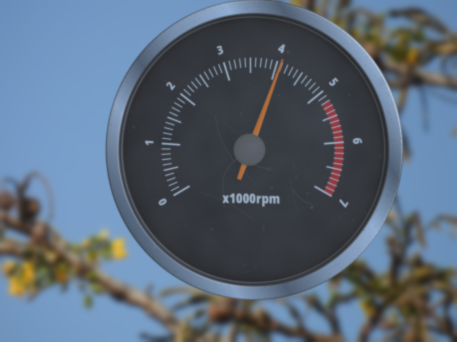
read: **4100** rpm
